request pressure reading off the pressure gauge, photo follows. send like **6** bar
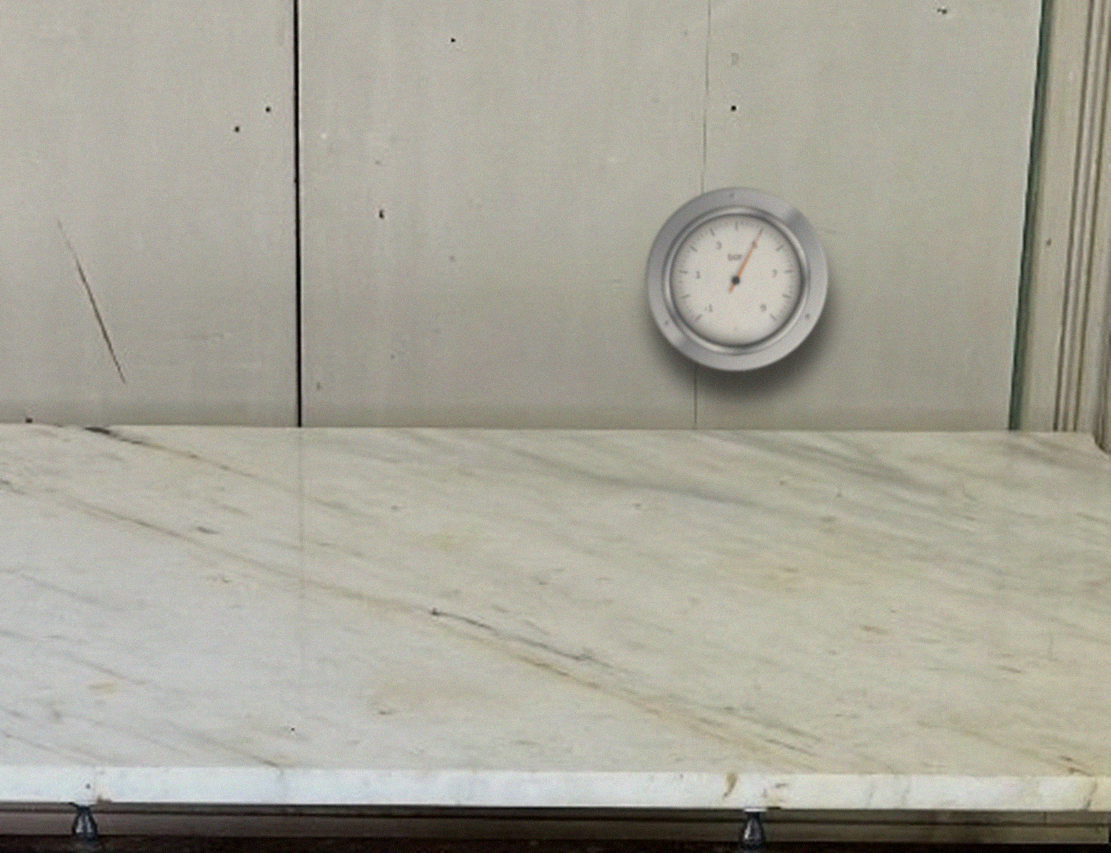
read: **5** bar
